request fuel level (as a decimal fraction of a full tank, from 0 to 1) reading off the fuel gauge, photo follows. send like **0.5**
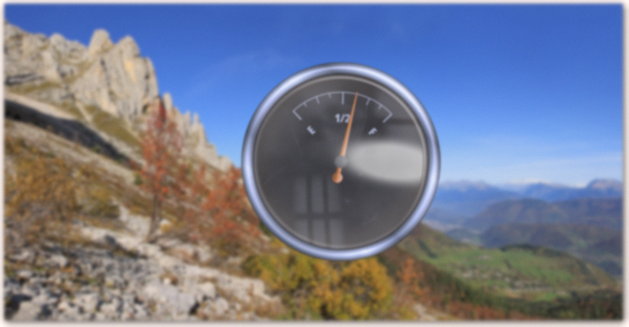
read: **0.625**
